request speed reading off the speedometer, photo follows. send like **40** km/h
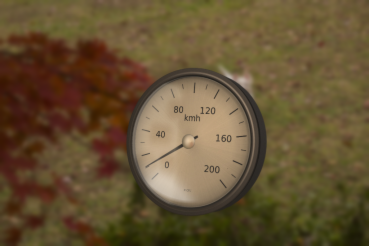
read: **10** km/h
